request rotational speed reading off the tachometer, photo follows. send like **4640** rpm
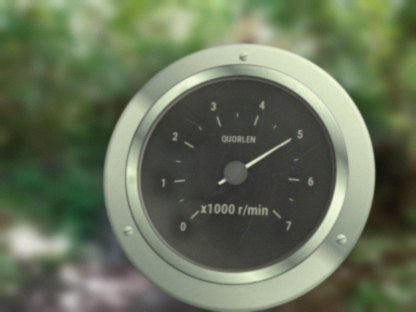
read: **5000** rpm
